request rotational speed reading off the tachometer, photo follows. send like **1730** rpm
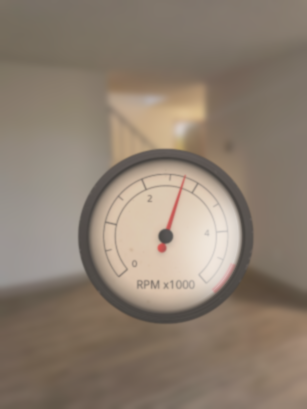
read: **2750** rpm
